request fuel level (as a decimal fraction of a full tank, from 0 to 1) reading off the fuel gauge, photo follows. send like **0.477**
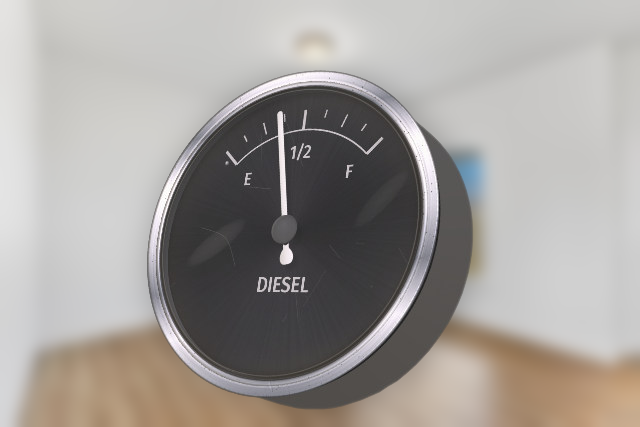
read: **0.375**
